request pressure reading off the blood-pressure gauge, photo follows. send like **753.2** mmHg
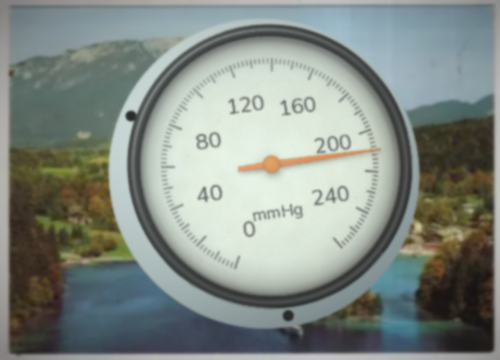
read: **210** mmHg
